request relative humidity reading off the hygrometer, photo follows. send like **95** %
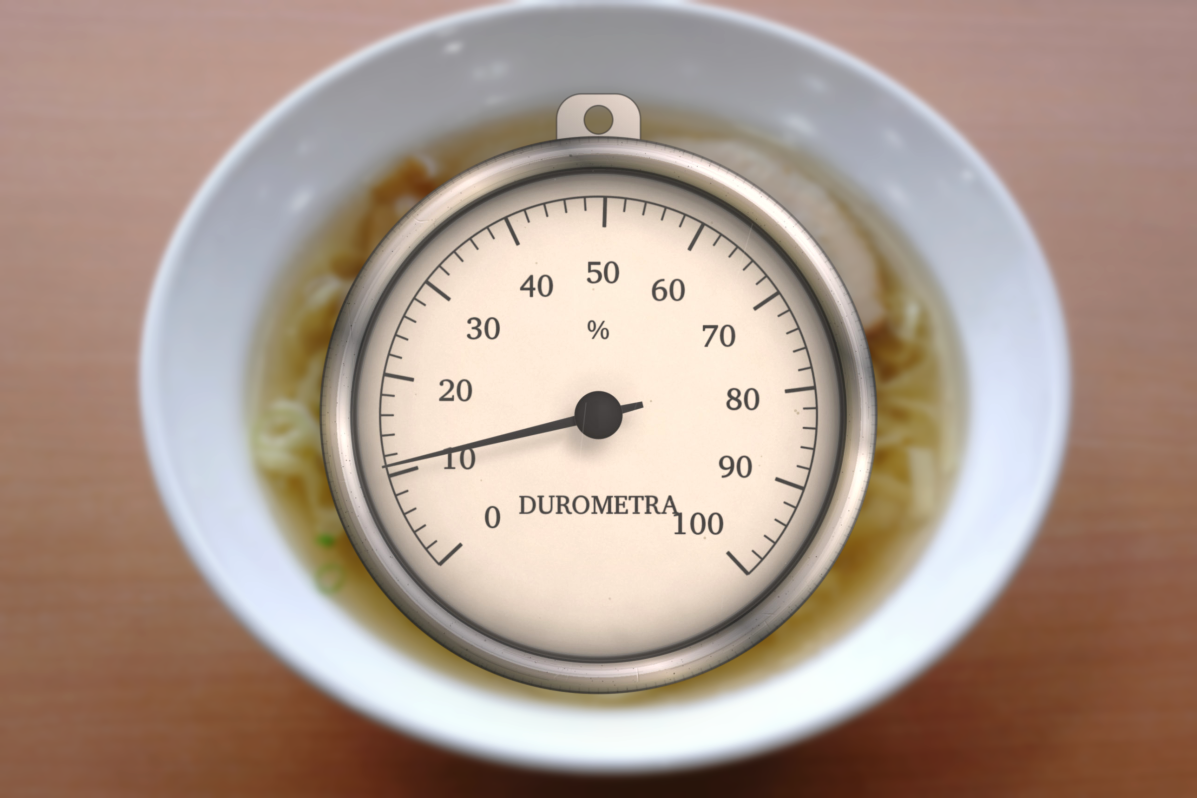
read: **11** %
